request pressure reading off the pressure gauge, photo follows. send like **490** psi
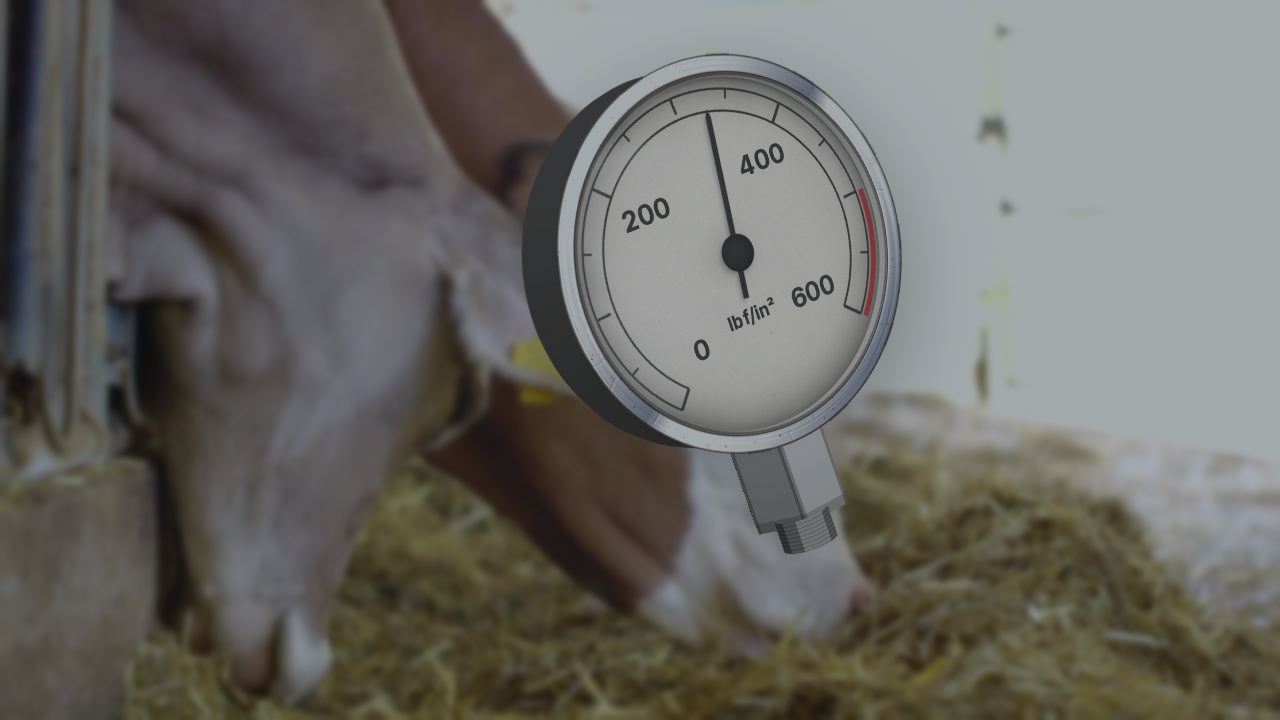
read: **325** psi
